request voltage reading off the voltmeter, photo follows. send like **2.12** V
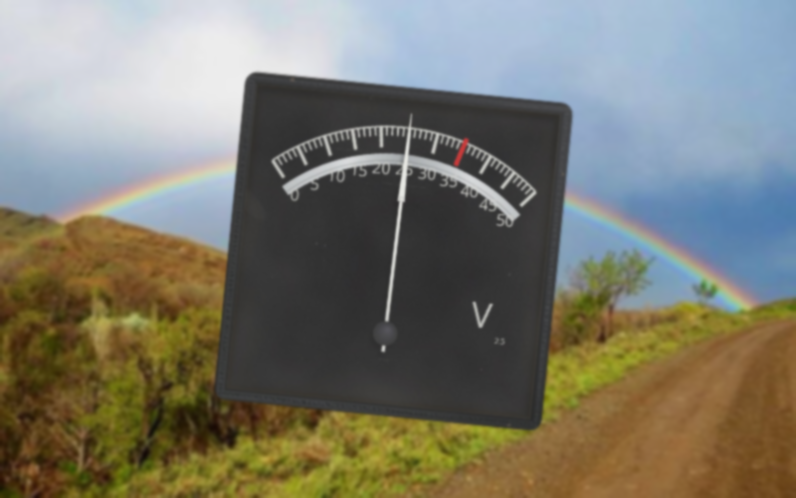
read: **25** V
